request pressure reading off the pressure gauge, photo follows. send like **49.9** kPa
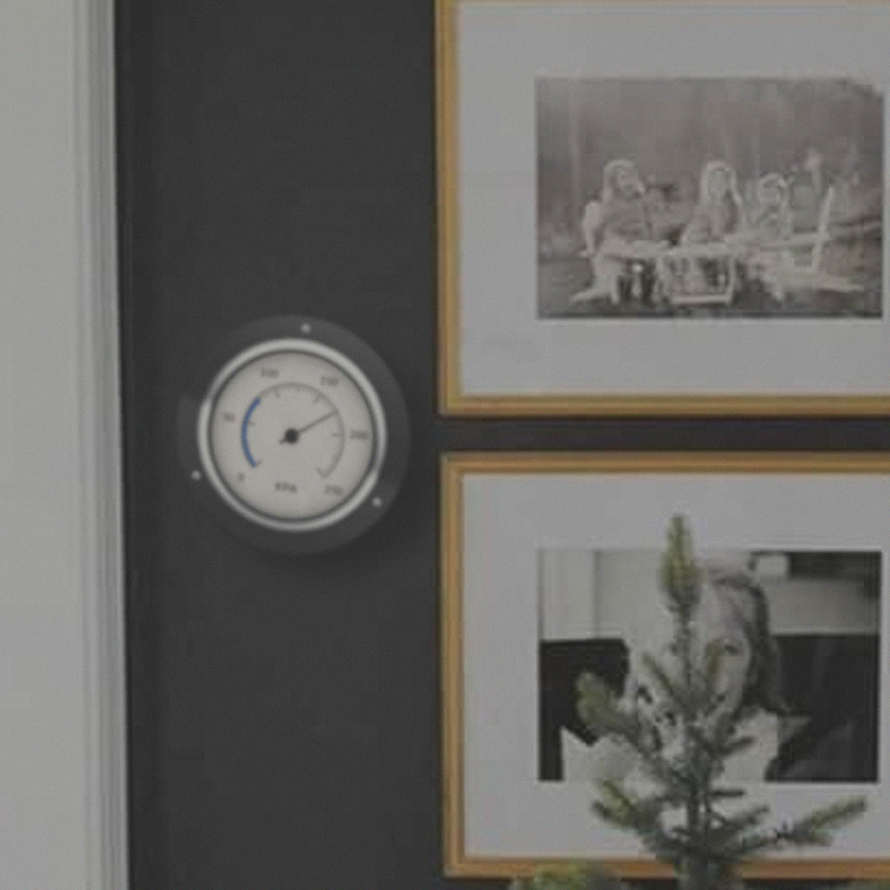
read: **175** kPa
